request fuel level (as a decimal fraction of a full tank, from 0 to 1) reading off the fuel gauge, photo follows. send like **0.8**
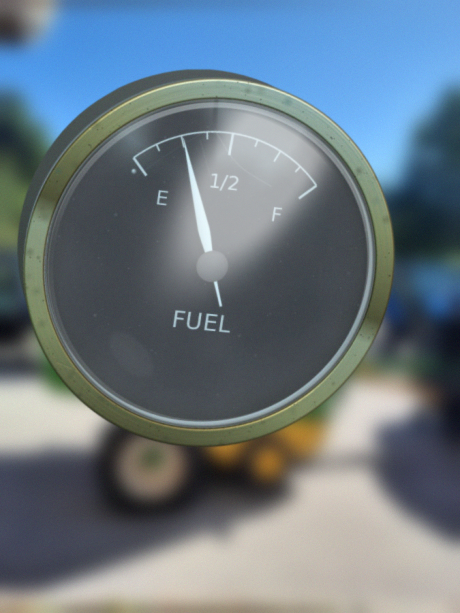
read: **0.25**
